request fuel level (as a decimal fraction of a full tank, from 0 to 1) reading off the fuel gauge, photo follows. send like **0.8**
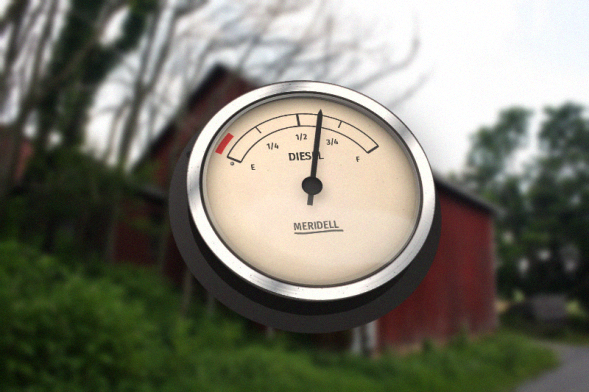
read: **0.625**
